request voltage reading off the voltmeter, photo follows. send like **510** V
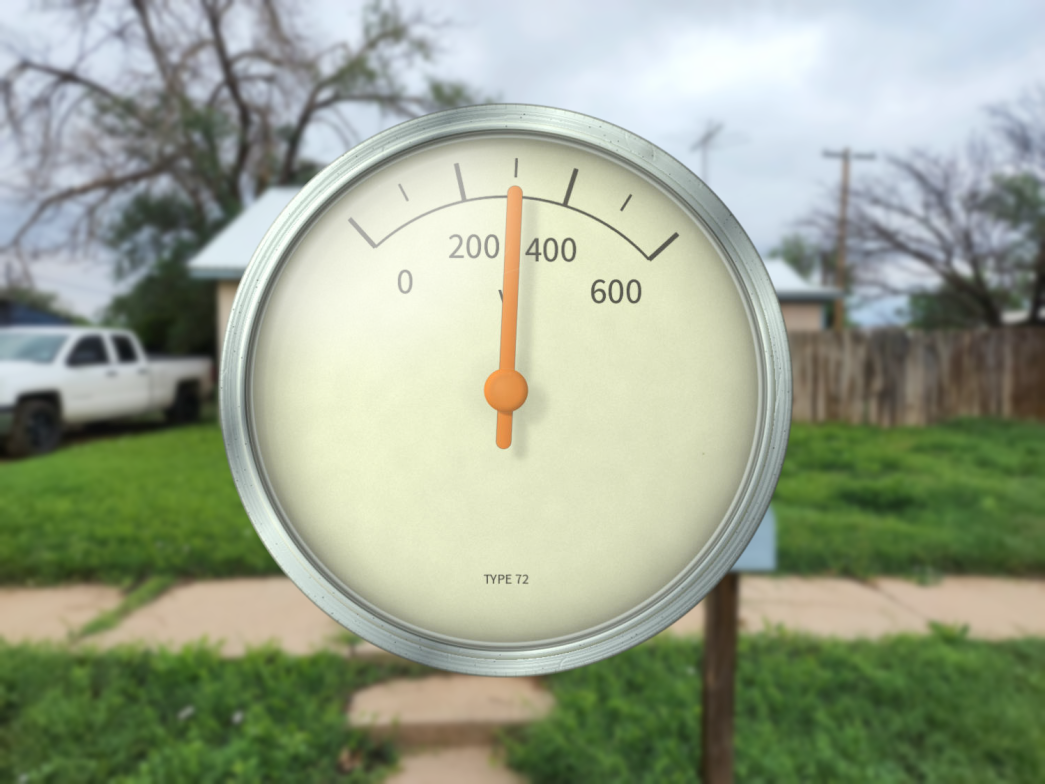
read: **300** V
